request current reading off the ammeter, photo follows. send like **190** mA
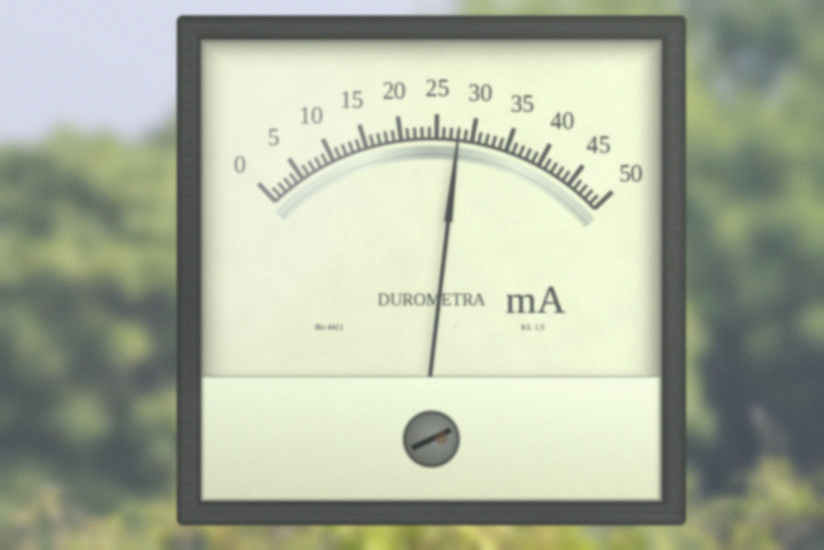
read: **28** mA
